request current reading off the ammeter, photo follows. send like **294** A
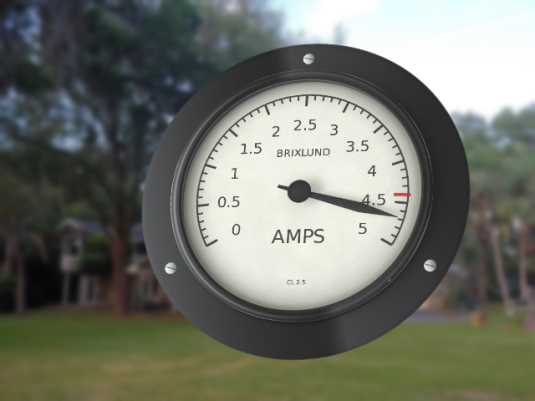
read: **4.7** A
